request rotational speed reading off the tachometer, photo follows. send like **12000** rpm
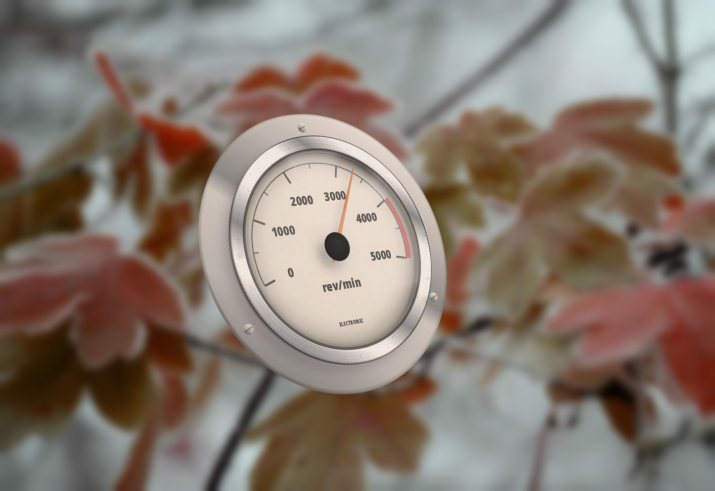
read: **3250** rpm
